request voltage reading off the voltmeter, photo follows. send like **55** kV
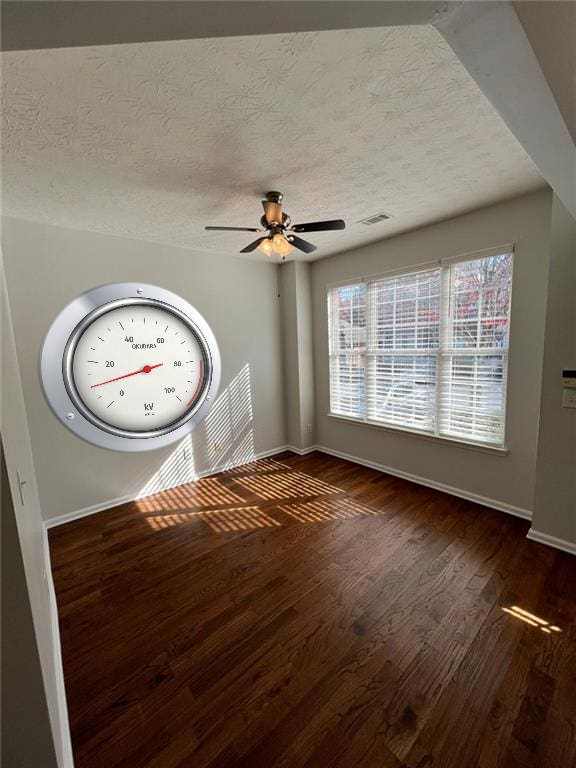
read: **10** kV
